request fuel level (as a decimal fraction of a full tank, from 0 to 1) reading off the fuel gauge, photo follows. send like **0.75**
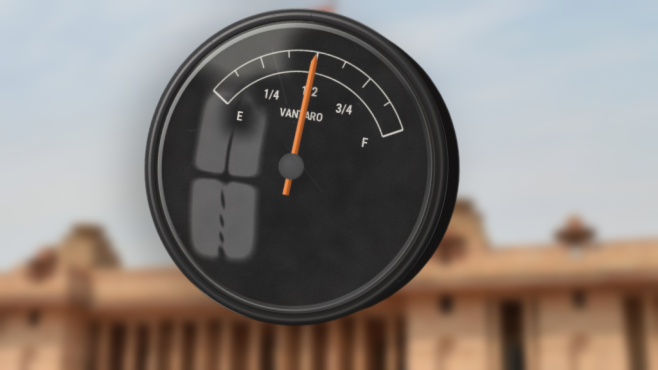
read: **0.5**
